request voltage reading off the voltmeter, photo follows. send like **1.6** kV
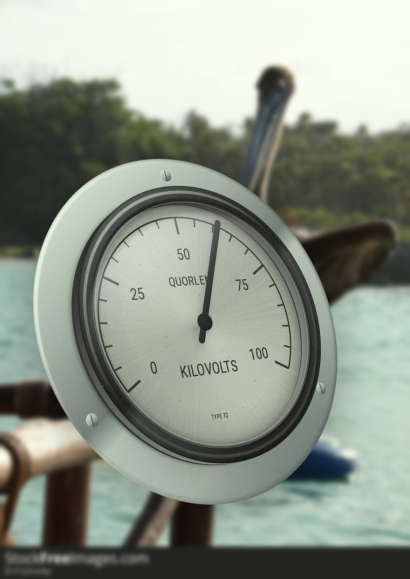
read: **60** kV
